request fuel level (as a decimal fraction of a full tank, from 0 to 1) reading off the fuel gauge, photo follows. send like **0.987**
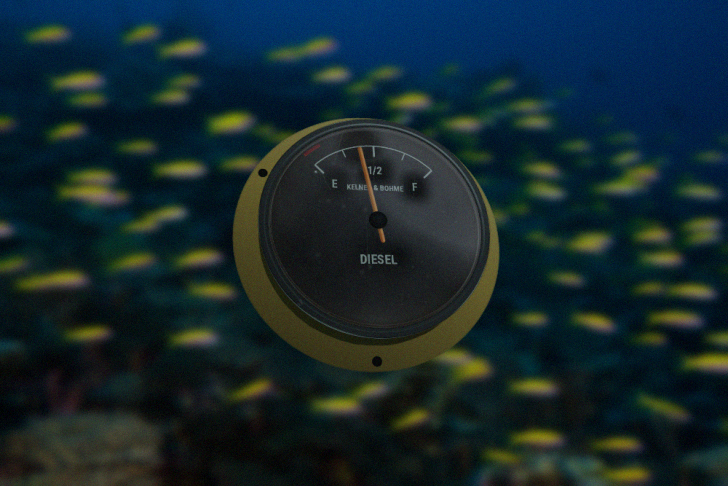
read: **0.375**
